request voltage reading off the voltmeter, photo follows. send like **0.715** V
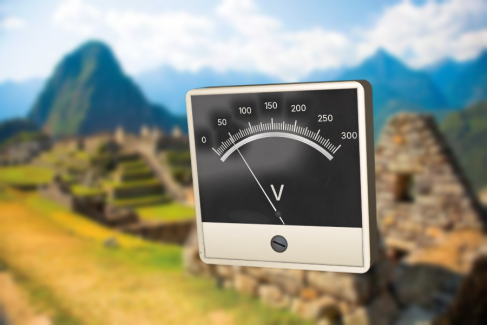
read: **50** V
